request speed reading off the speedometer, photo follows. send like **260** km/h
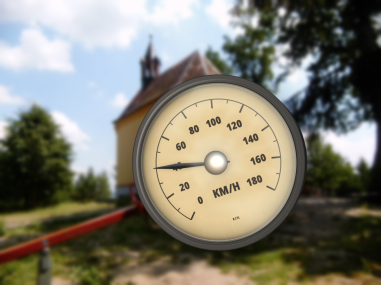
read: **40** km/h
